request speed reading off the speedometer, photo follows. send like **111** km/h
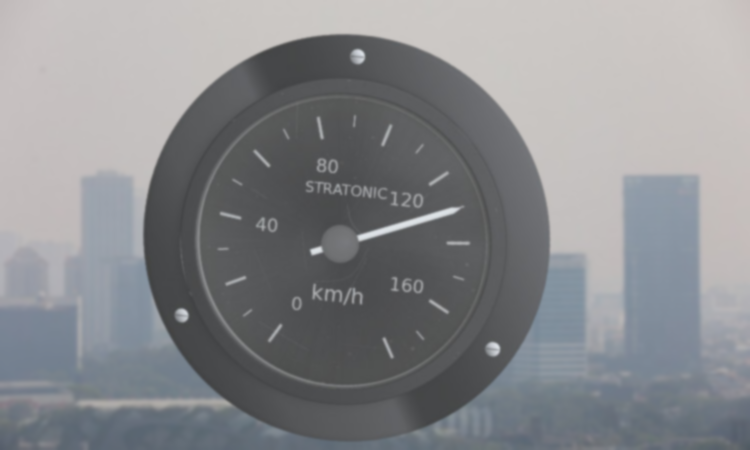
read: **130** km/h
